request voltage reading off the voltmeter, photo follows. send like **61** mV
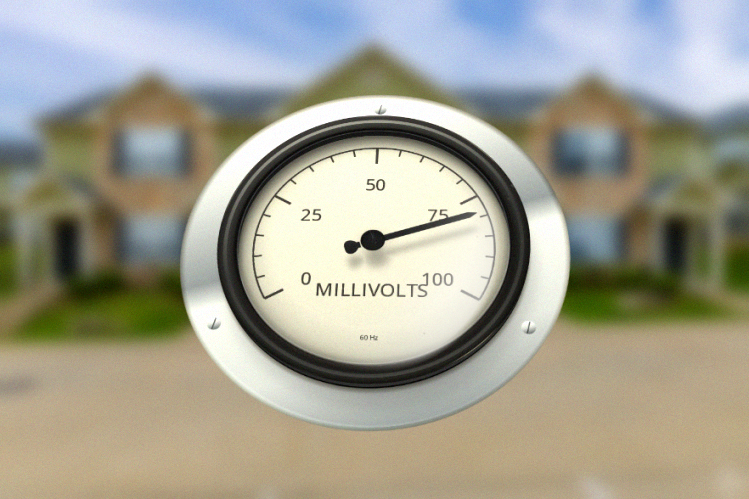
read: **80** mV
